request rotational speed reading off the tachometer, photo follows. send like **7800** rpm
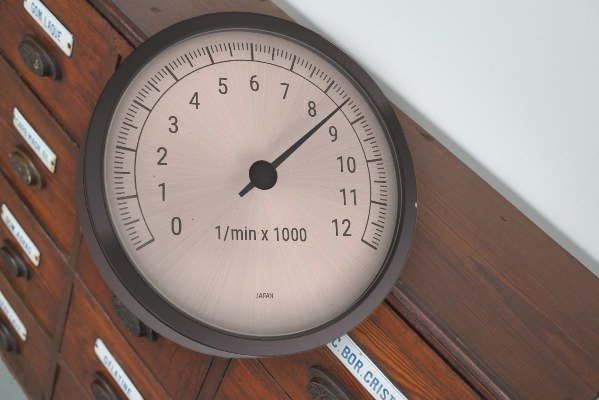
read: **8500** rpm
